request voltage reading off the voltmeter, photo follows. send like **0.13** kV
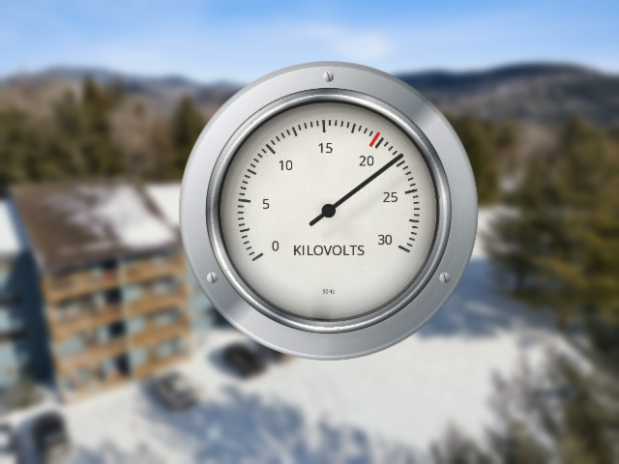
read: **22** kV
